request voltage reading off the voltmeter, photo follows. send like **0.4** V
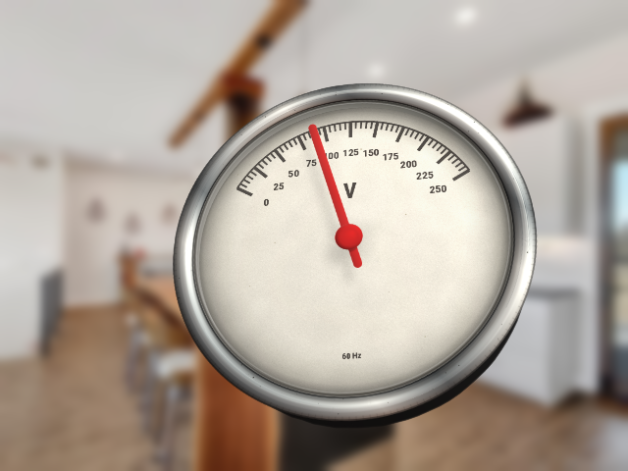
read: **90** V
